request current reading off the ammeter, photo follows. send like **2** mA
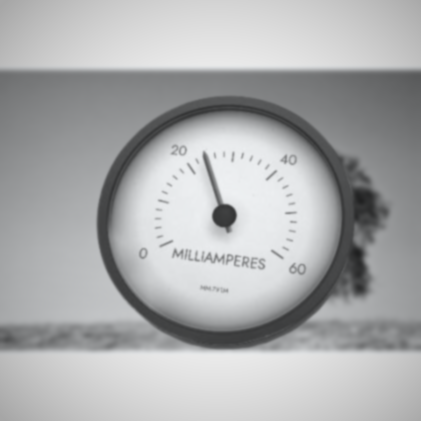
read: **24** mA
